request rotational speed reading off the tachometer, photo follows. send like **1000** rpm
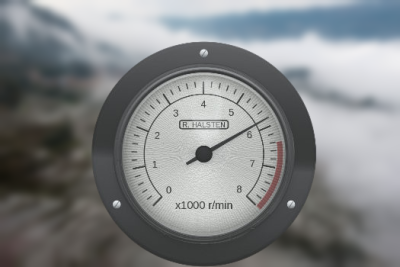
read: **5800** rpm
